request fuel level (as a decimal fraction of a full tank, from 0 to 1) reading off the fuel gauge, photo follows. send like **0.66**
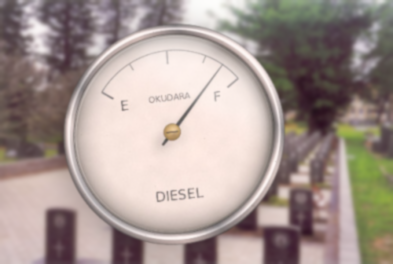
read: **0.875**
